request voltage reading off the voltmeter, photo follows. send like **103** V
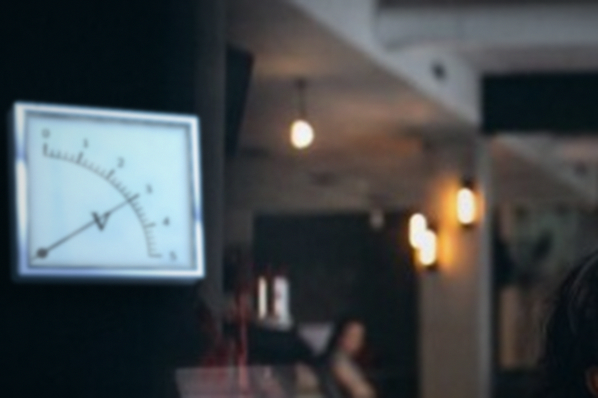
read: **3** V
